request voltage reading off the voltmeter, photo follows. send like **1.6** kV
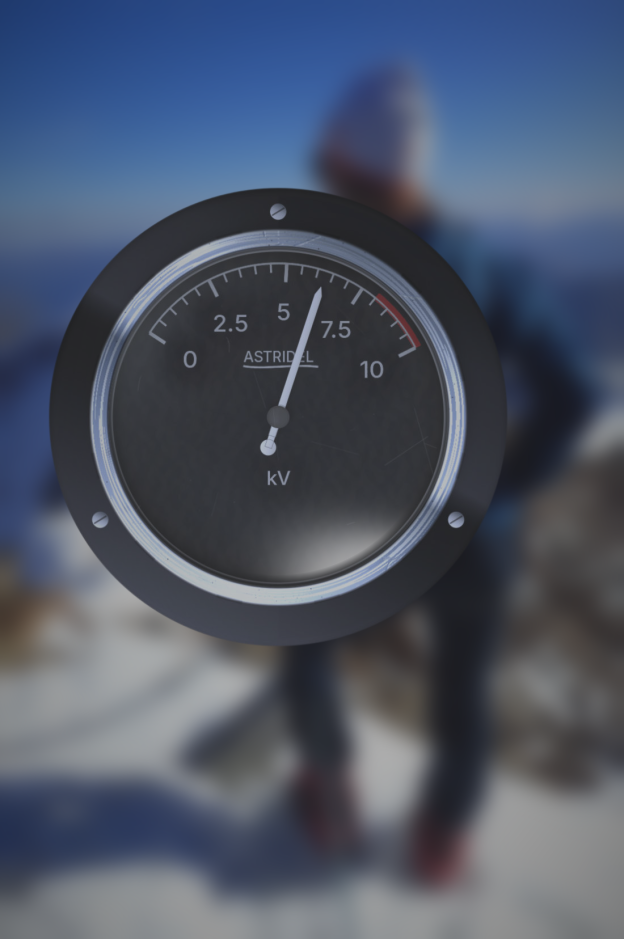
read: **6.25** kV
